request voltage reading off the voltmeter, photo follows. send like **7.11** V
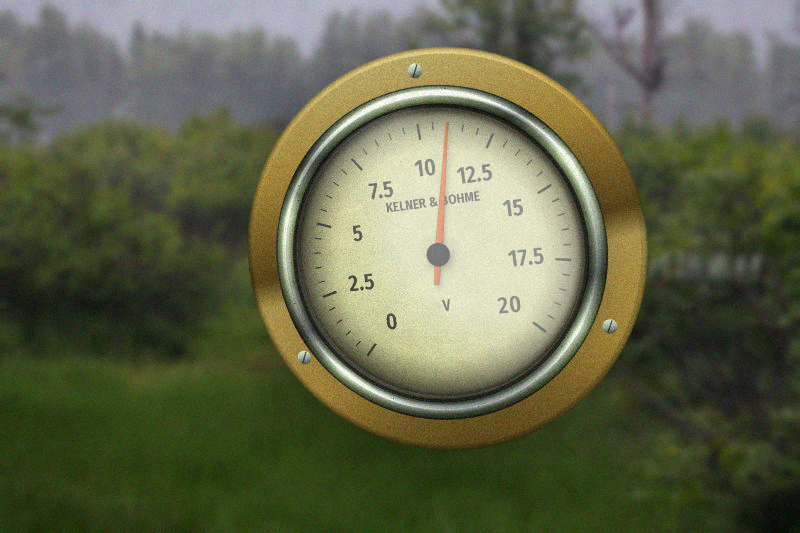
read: **11** V
